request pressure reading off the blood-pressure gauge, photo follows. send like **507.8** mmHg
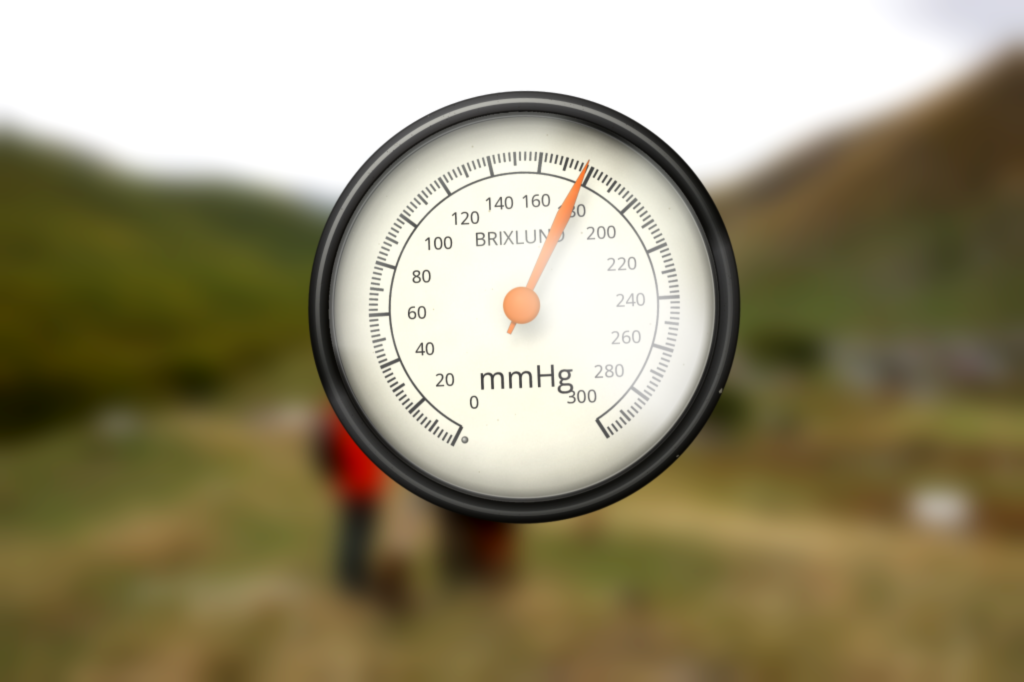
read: **178** mmHg
